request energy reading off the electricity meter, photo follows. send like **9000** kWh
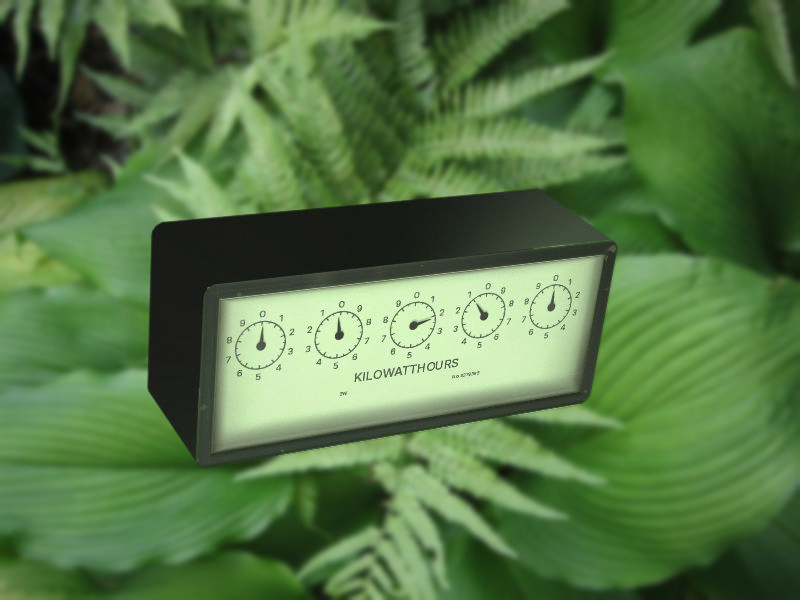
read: **210** kWh
